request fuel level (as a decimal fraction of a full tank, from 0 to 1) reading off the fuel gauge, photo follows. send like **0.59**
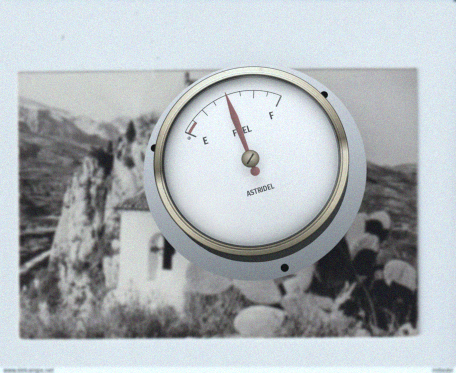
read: **0.5**
